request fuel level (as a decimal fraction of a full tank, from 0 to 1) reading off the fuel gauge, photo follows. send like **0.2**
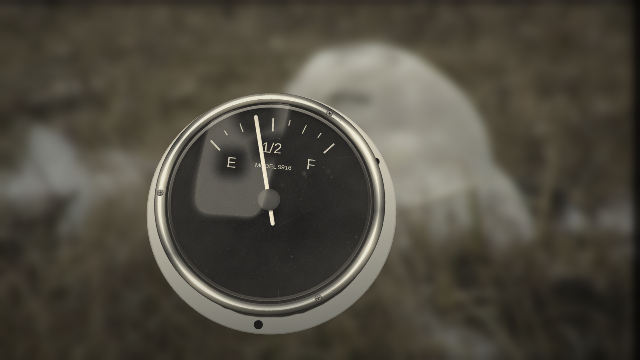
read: **0.375**
